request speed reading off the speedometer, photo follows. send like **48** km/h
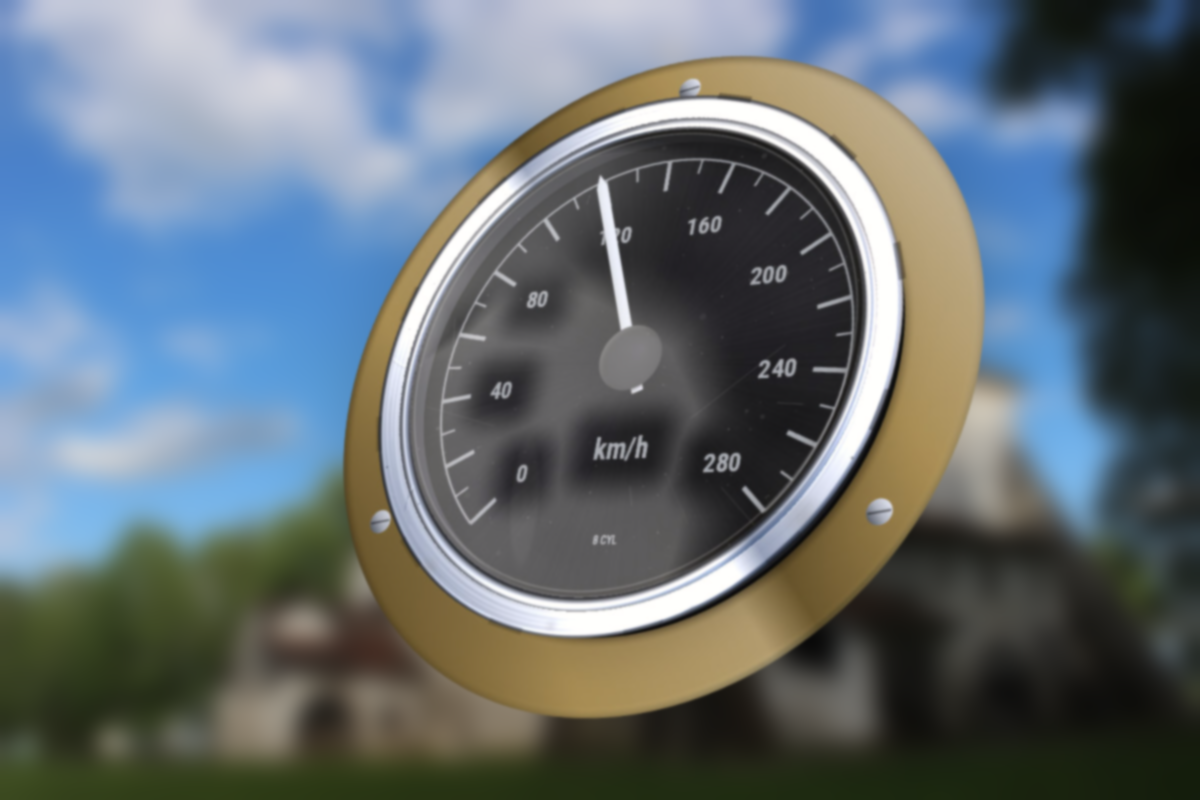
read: **120** km/h
